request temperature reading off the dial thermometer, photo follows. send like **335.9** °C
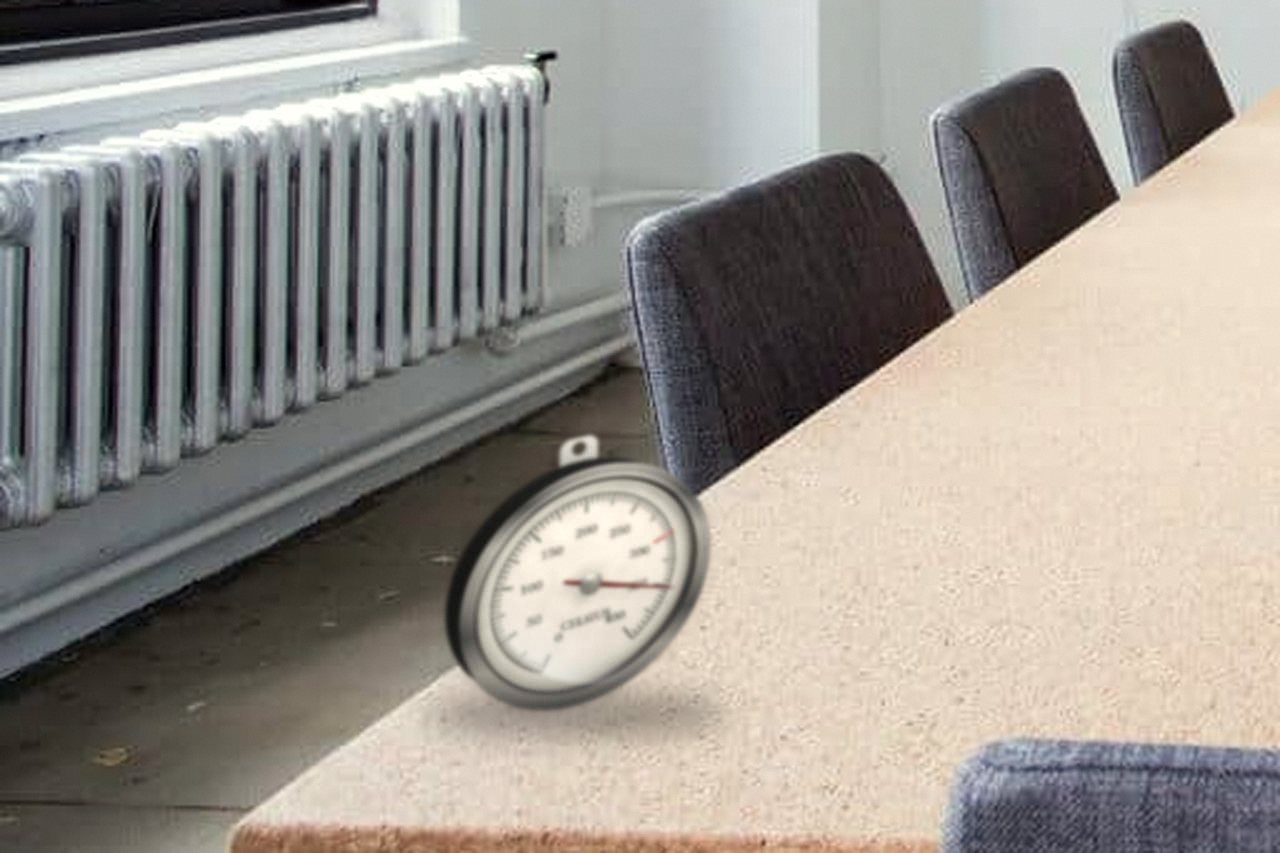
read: **350** °C
